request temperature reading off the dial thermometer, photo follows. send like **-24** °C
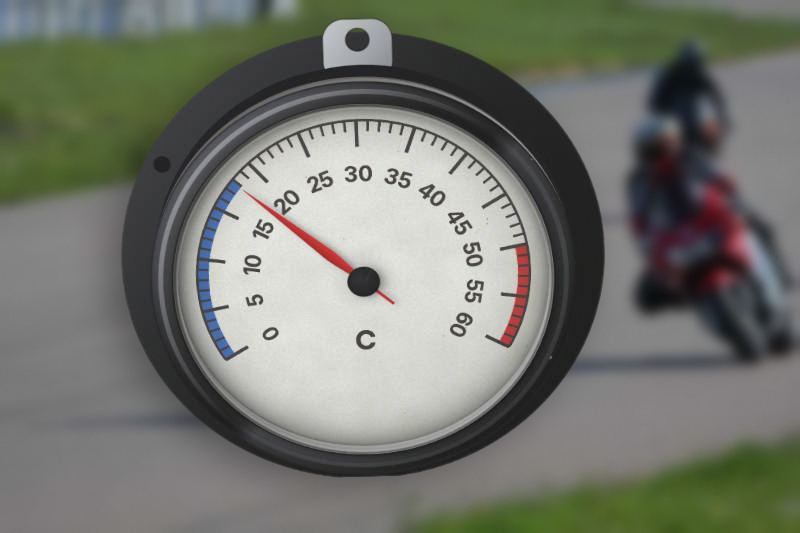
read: **18** °C
